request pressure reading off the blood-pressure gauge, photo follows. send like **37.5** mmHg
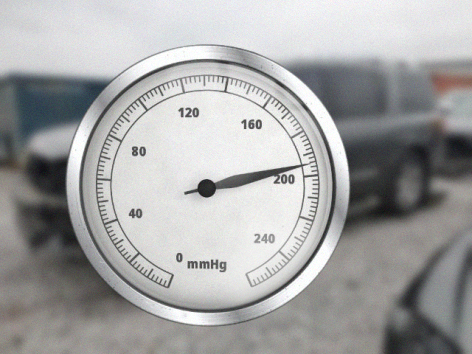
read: **194** mmHg
